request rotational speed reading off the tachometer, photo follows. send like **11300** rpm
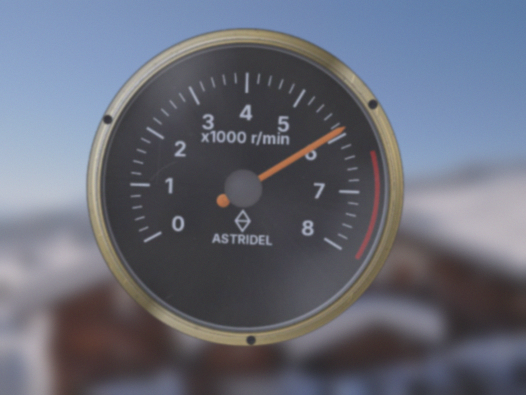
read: **5900** rpm
